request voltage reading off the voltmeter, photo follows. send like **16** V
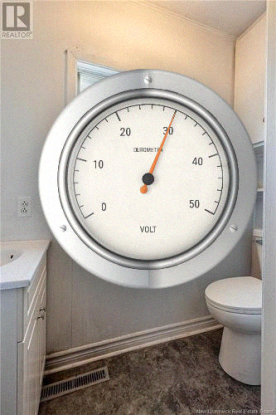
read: **30** V
